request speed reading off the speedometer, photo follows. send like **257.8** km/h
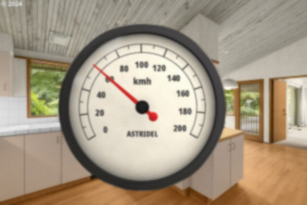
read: **60** km/h
